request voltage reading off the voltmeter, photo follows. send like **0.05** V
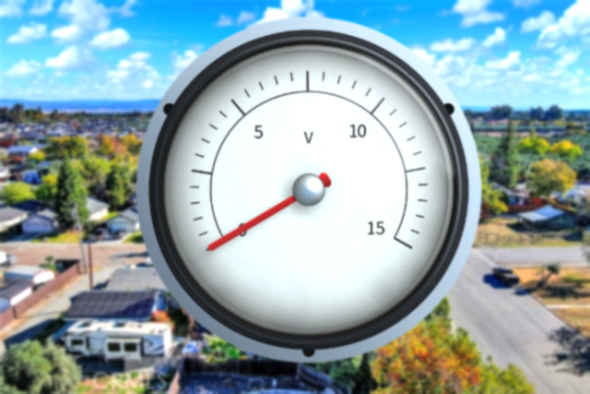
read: **0** V
